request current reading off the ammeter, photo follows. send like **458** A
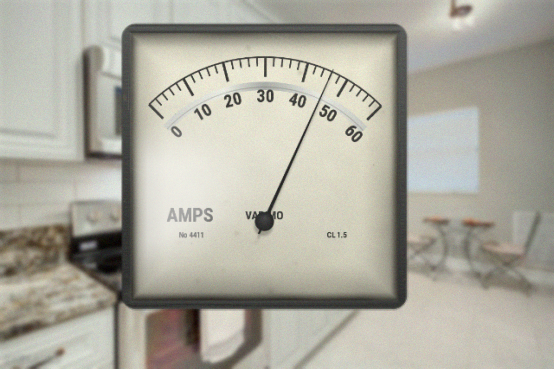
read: **46** A
